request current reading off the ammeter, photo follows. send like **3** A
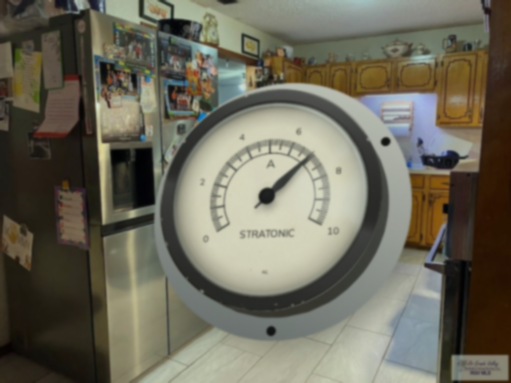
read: **7** A
